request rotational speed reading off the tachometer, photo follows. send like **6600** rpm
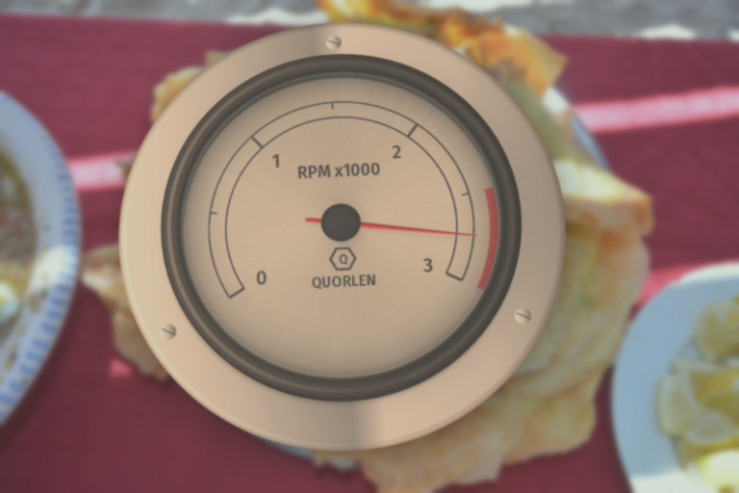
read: **2750** rpm
